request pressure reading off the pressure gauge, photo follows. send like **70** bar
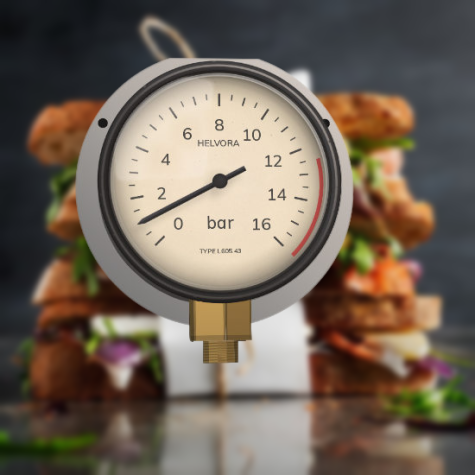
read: **1** bar
